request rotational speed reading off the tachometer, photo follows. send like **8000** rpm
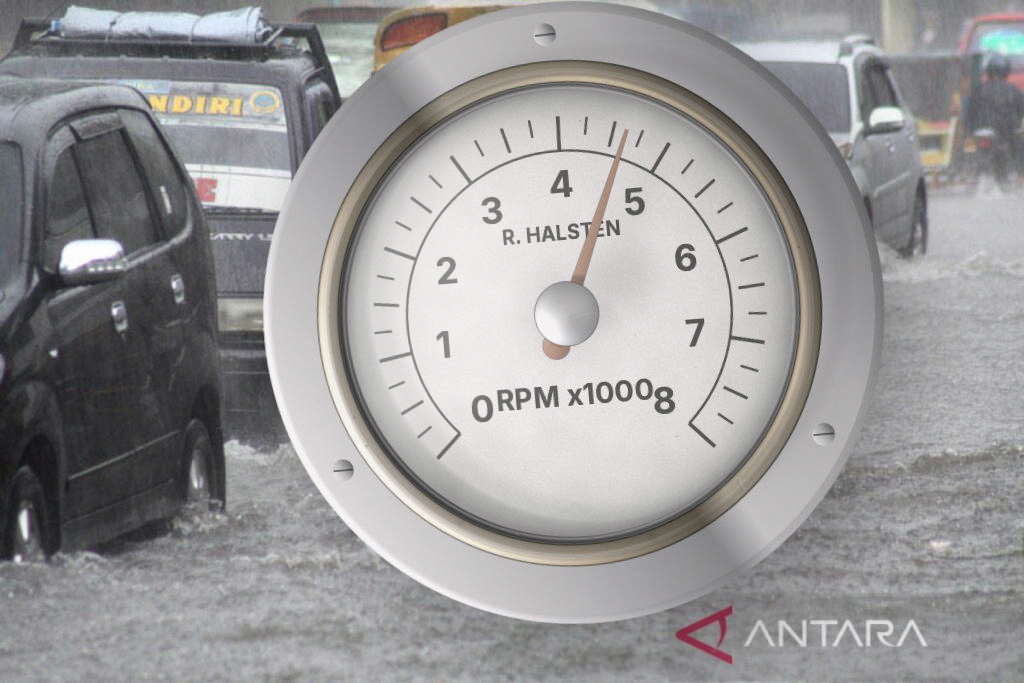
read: **4625** rpm
